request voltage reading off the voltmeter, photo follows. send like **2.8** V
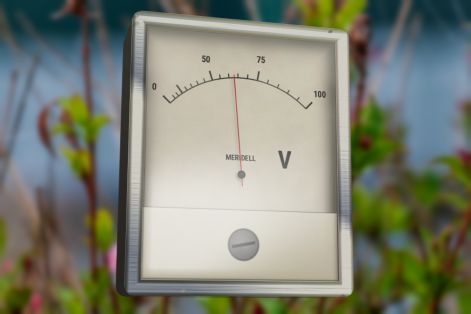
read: **62.5** V
